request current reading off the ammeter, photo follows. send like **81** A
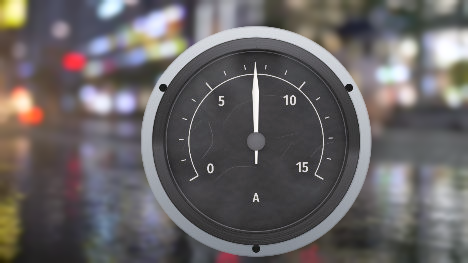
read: **7.5** A
